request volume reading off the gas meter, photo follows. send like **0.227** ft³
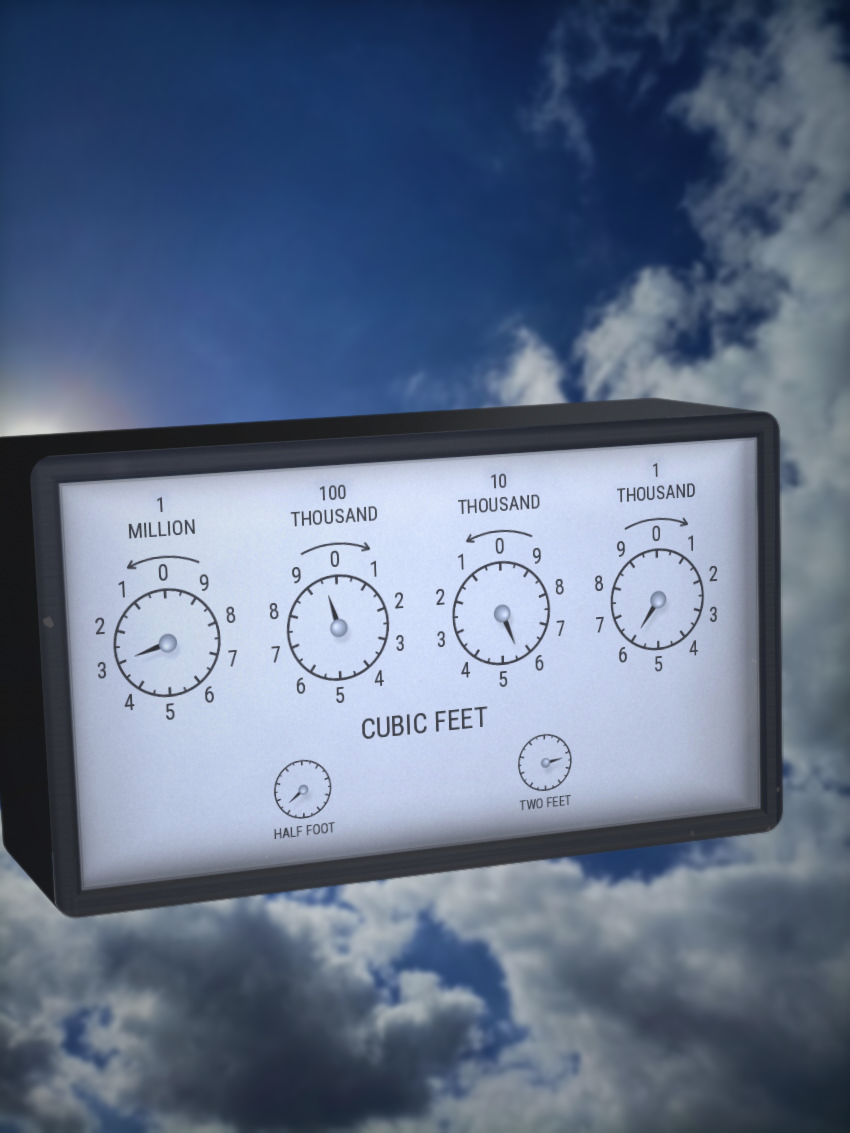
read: **295600** ft³
